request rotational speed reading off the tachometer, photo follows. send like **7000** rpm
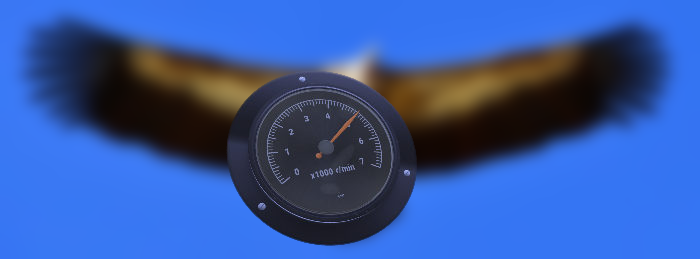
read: **5000** rpm
